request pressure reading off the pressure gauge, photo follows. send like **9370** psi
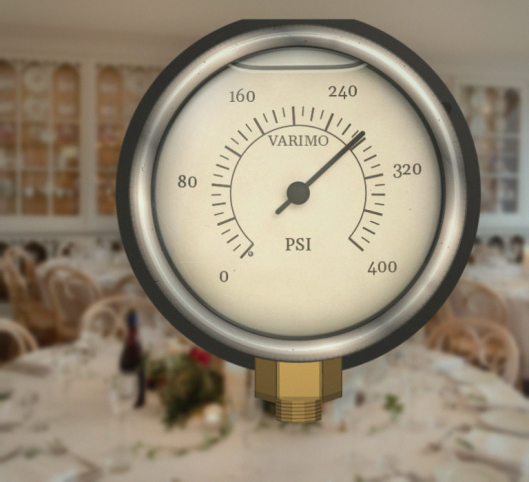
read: **275** psi
